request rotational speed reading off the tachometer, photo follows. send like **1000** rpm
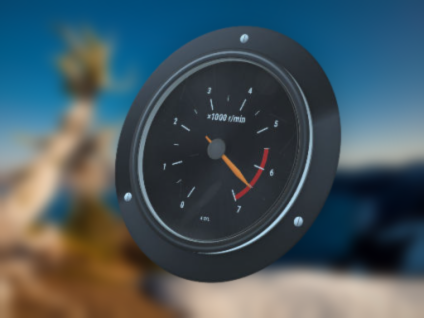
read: **6500** rpm
